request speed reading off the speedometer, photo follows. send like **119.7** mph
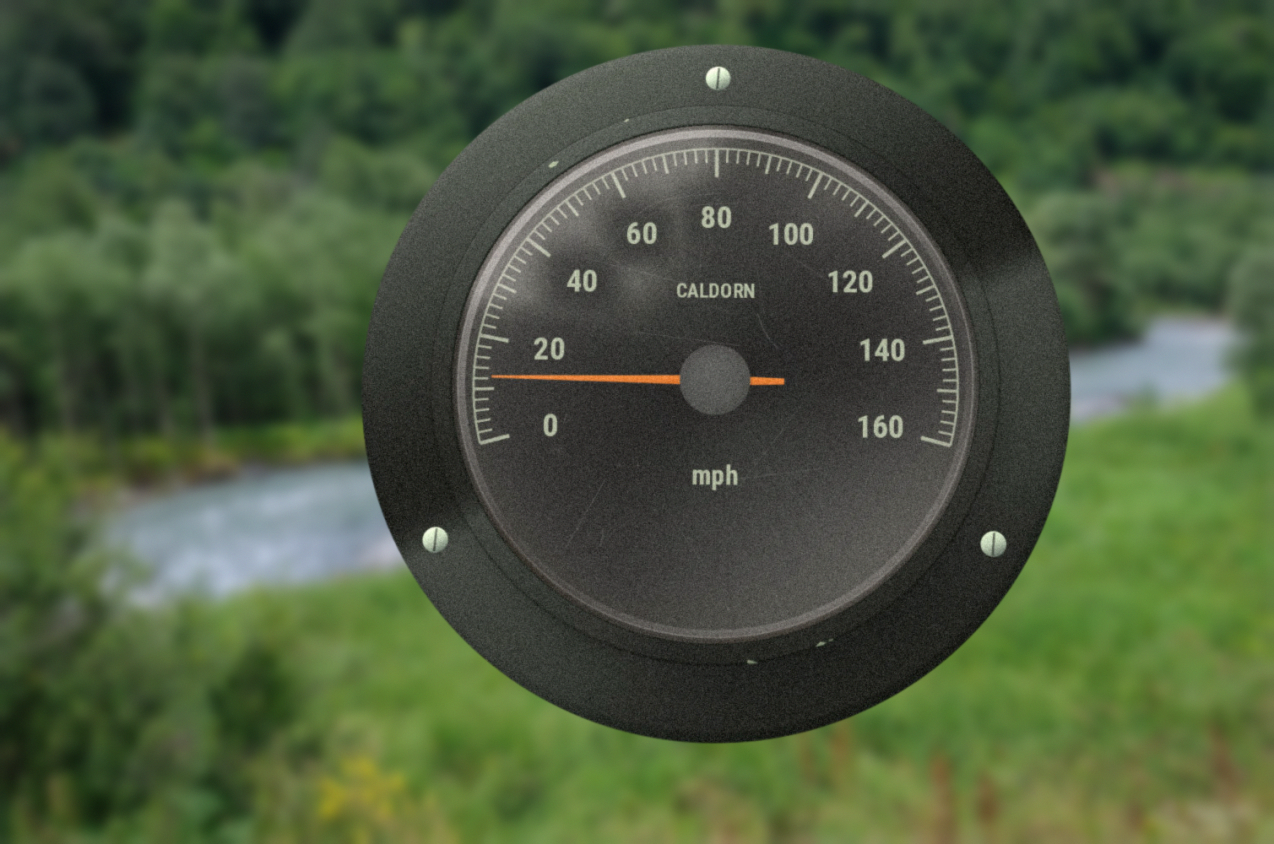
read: **12** mph
